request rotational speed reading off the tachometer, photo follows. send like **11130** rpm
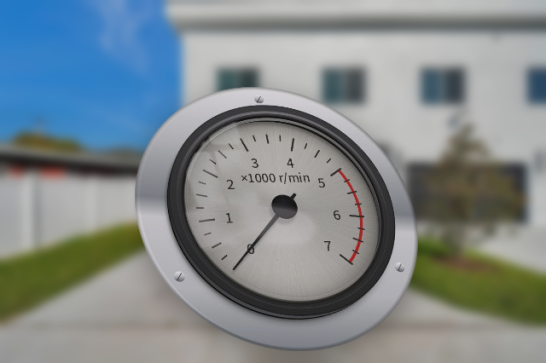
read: **0** rpm
